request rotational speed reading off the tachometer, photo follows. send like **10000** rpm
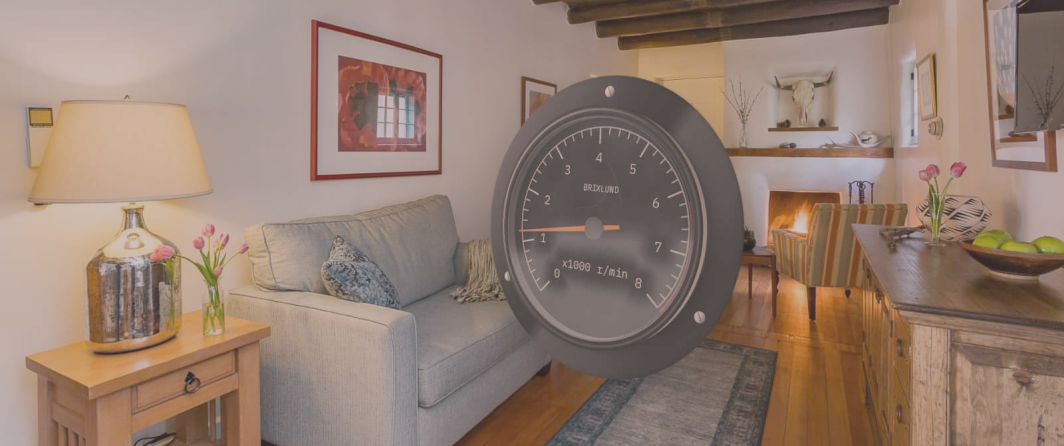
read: **1200** rpm
